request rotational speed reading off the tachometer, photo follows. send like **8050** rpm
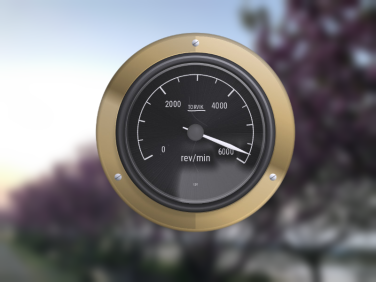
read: **5750** rpm
